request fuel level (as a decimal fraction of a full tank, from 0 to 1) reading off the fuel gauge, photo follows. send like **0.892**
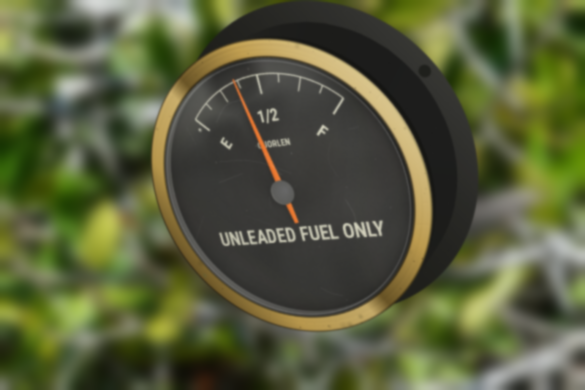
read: **0.375**
